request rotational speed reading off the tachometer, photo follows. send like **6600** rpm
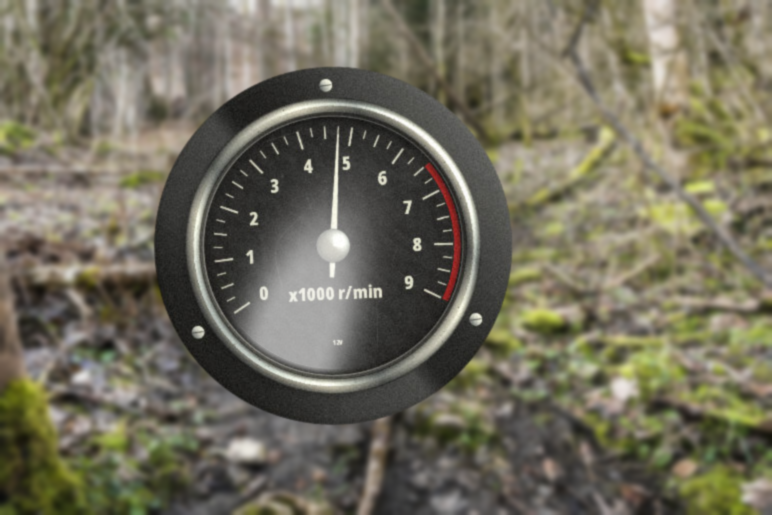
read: **4750** rpm
